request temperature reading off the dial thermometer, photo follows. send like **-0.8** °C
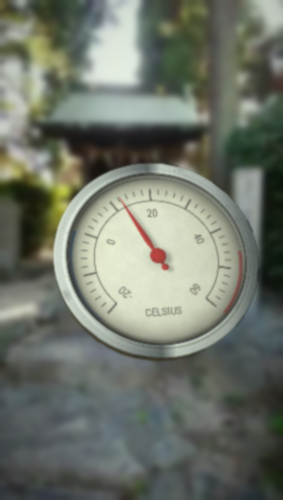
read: **12** °C
